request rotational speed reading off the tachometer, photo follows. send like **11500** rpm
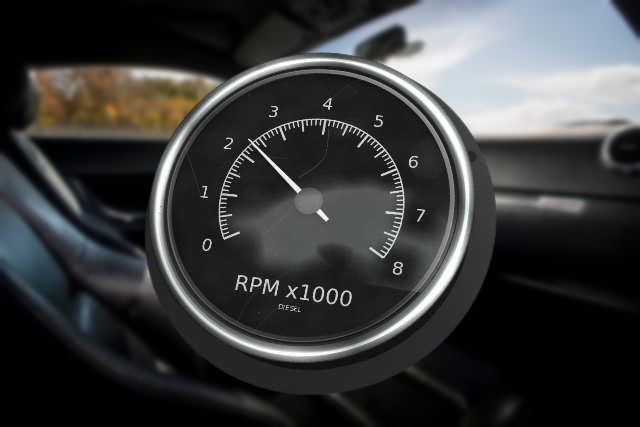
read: **2300** rpm
